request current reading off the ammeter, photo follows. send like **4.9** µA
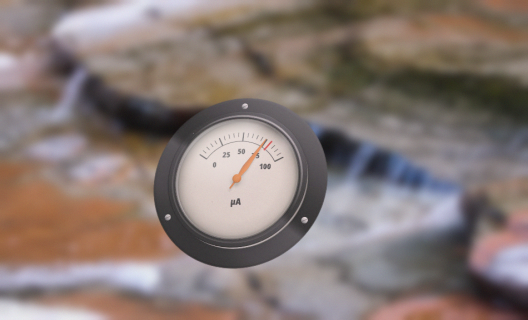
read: **75** µA
